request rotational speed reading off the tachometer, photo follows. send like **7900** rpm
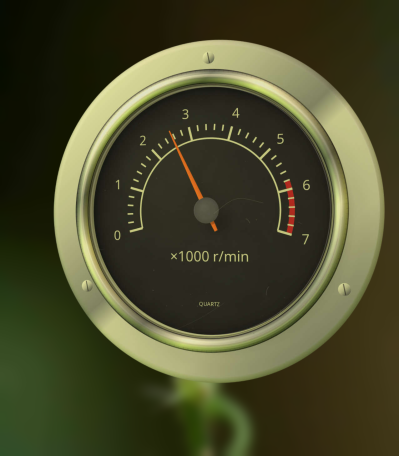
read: **2600** rpm
